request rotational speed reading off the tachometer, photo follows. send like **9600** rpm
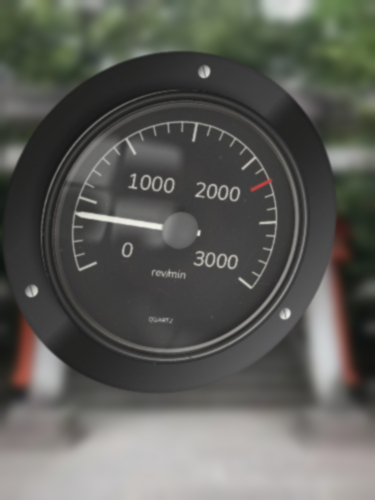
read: **400** rpm
